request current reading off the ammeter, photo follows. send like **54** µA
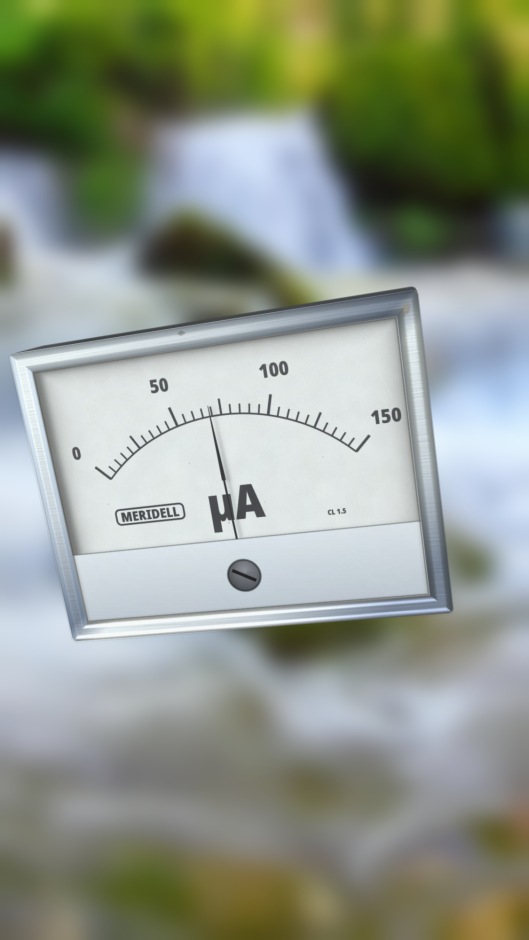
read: **70** µA
